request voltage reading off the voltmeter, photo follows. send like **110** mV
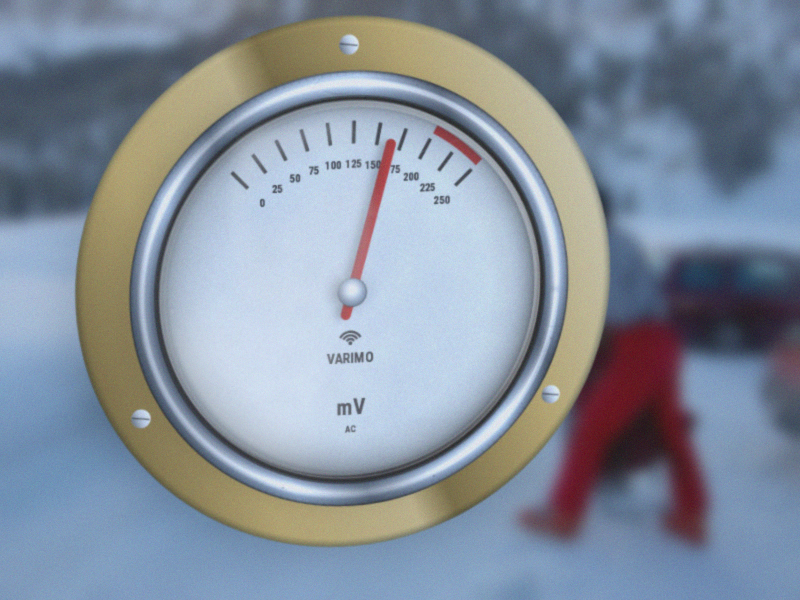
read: **162.5** mV
